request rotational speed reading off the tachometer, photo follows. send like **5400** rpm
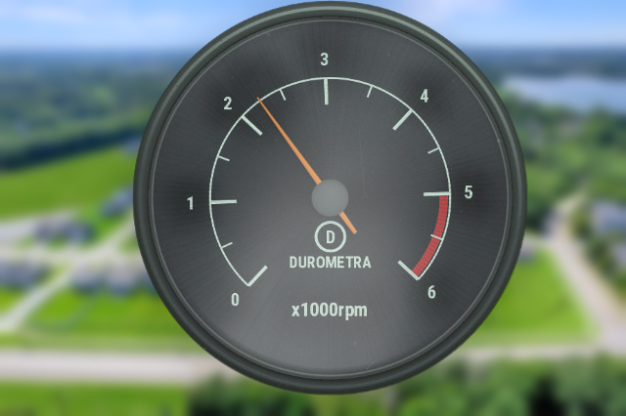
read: **2250** rpm
